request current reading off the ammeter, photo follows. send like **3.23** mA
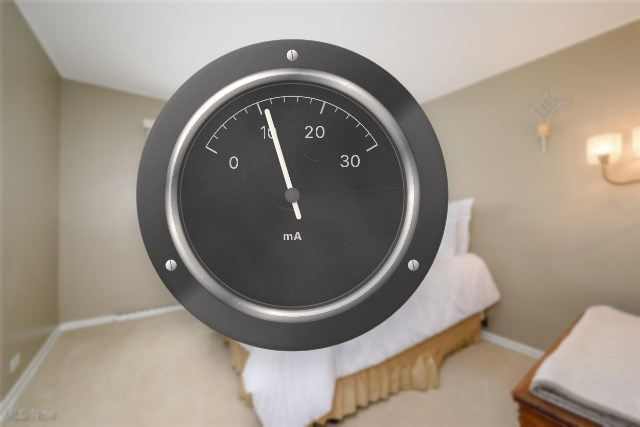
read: **11** mA
